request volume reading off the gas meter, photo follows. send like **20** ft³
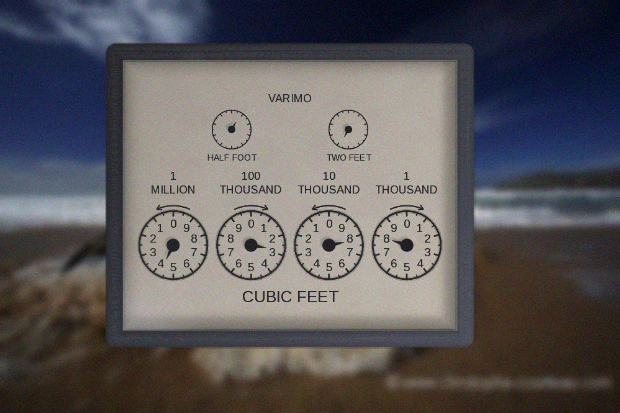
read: **427800** ft³
